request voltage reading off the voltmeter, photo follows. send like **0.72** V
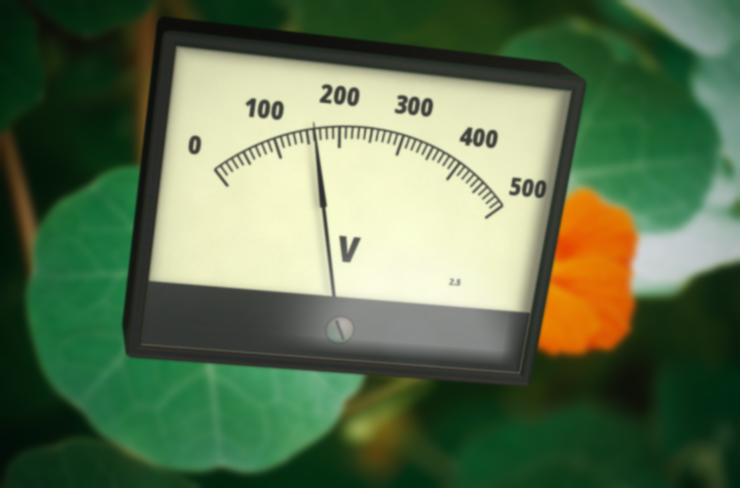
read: **160** V
